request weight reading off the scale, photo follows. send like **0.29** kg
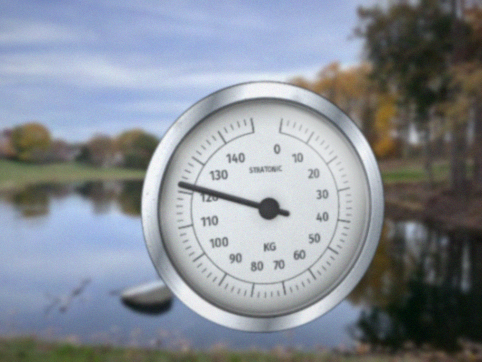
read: **122** kg
